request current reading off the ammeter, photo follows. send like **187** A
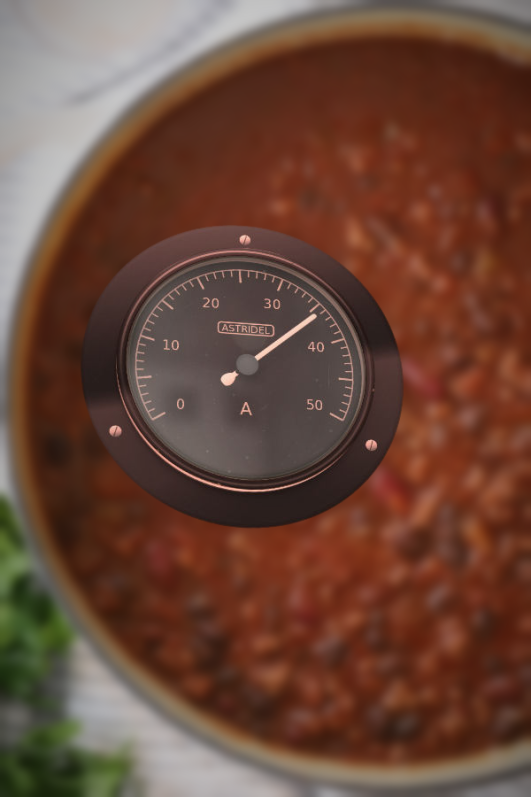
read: **36** A
